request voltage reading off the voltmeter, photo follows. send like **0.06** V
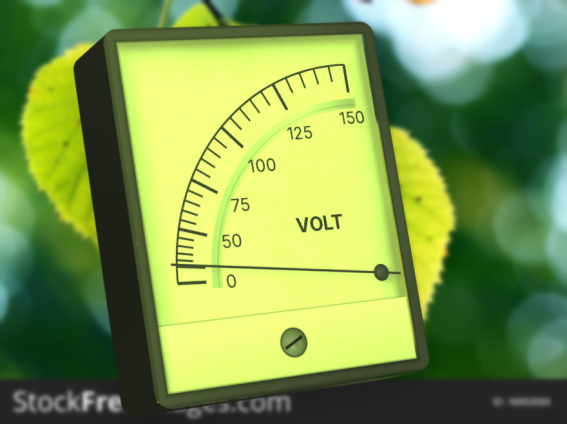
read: **25** V
